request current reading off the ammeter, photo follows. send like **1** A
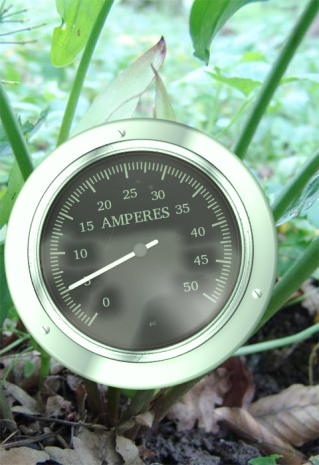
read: **5** A
